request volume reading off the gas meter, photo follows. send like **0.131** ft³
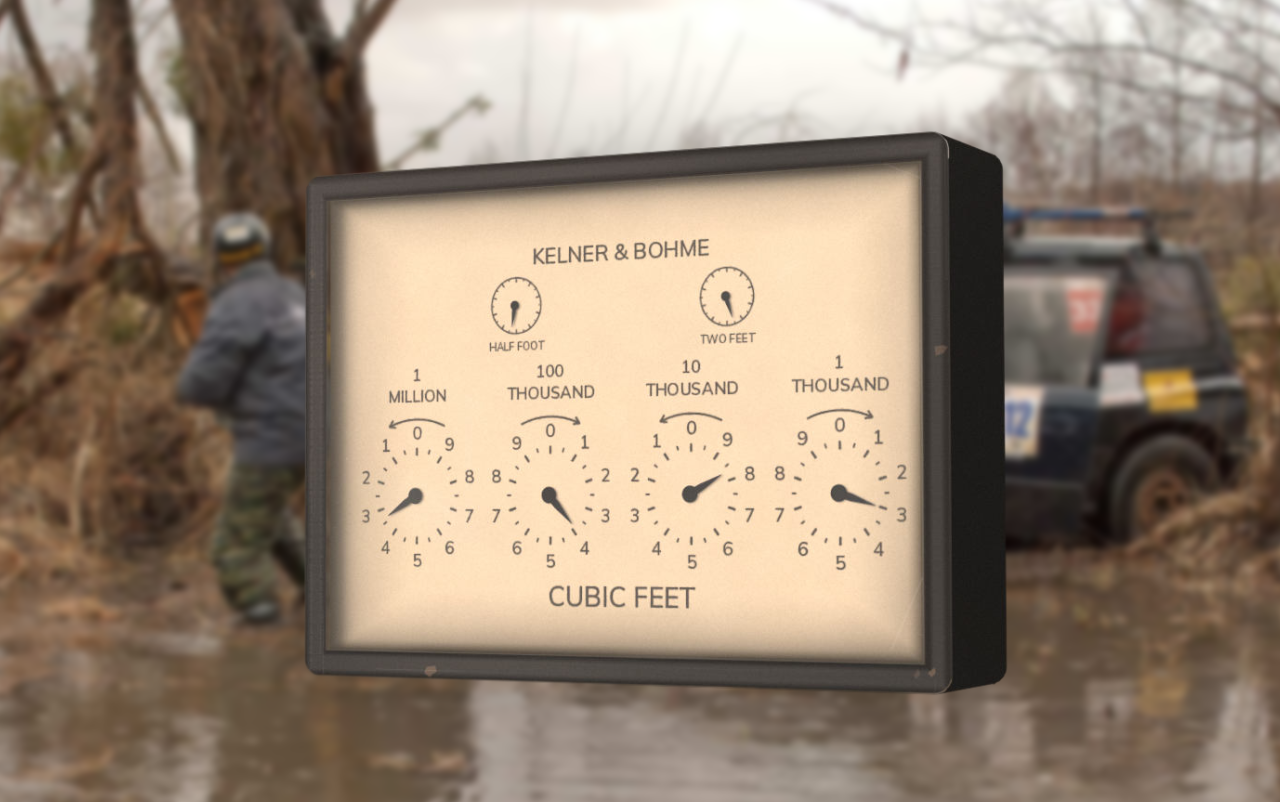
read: **338300** ft³
